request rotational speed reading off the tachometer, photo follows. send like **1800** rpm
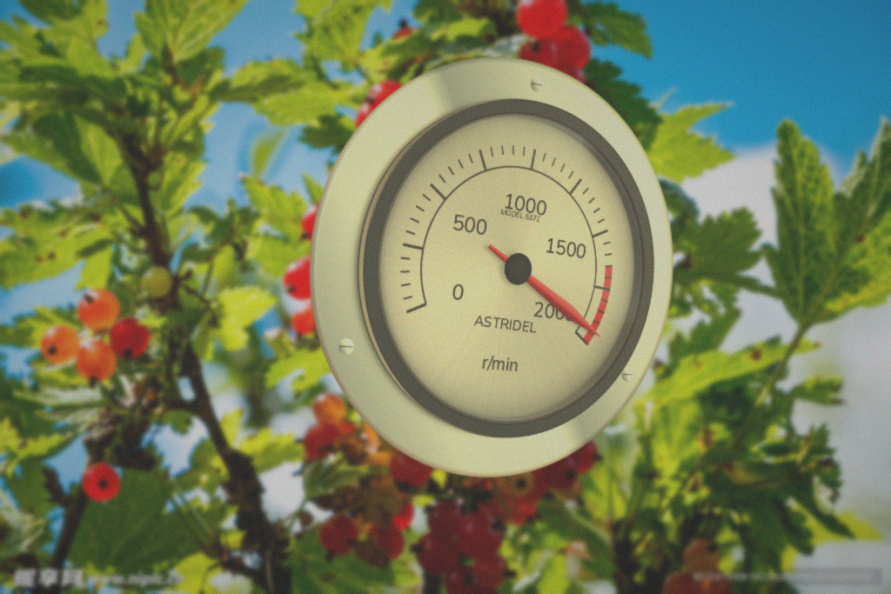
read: **1950** rpm
